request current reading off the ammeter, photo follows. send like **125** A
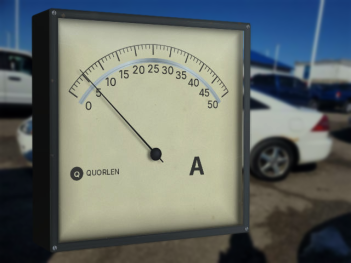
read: **5** A
